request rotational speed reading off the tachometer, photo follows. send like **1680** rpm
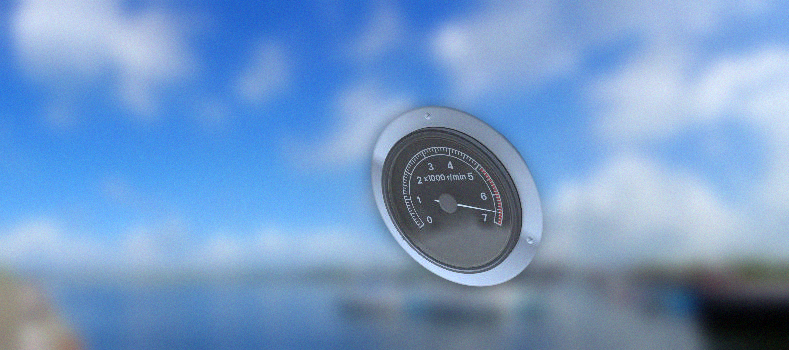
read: **6500** rpm
